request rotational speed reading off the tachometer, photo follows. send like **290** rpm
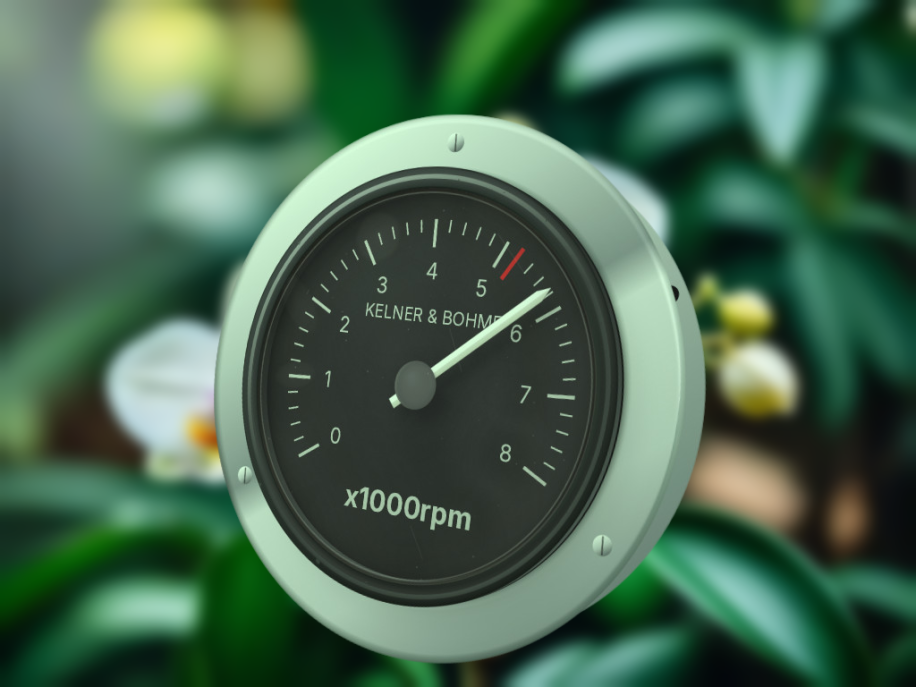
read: **5800** rpm
